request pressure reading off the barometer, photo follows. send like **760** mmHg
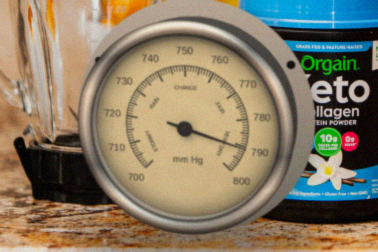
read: **790** mmHg
